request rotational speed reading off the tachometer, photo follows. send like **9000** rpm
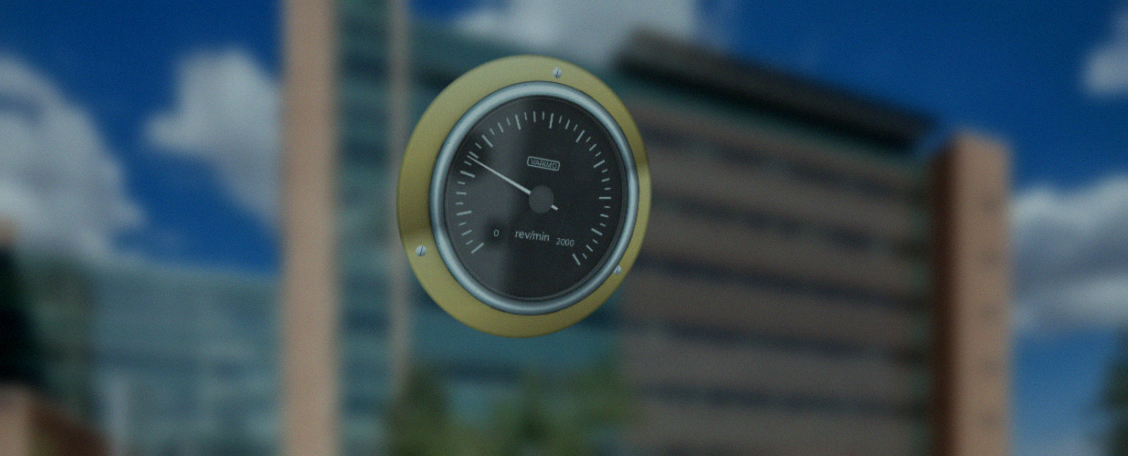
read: **475** rpm
